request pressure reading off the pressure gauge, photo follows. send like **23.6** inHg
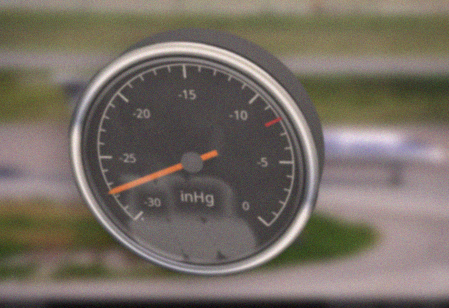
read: **-27.5** inHg
